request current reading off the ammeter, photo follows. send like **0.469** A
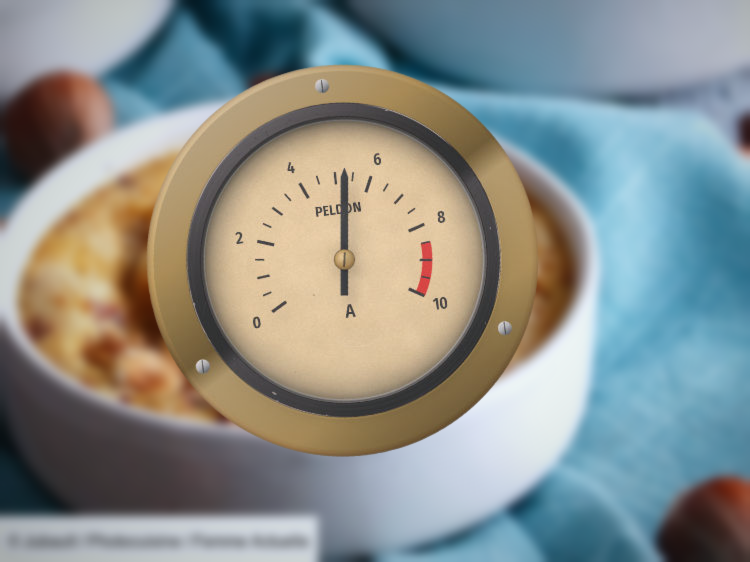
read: **5.25** A
